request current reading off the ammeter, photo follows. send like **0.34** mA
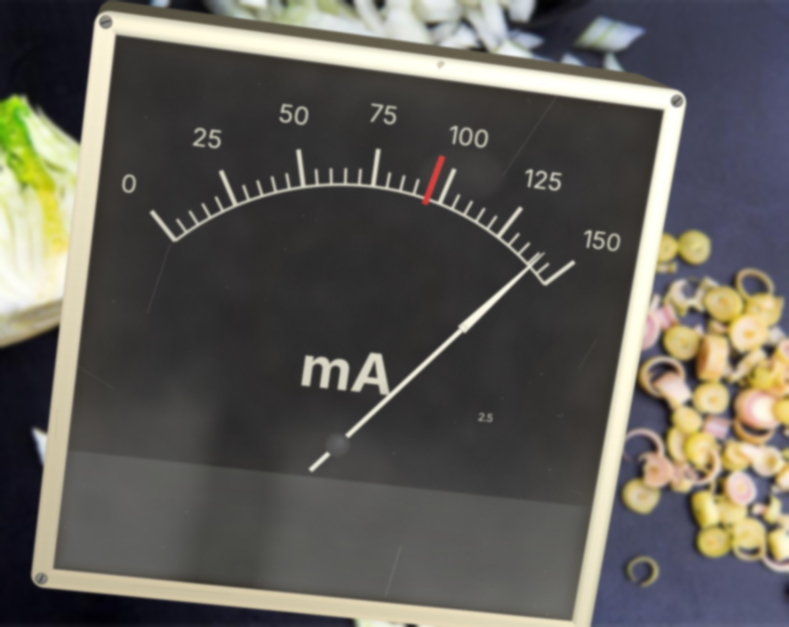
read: **140** mA
